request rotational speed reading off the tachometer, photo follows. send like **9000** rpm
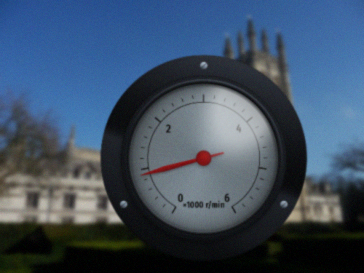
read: **900** rpm
